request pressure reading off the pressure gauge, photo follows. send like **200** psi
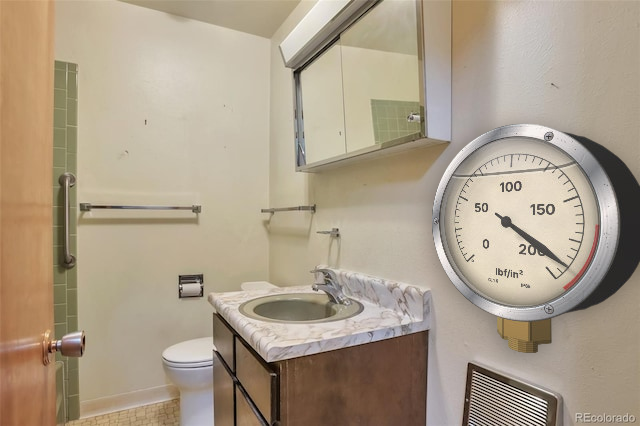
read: **190** psi
